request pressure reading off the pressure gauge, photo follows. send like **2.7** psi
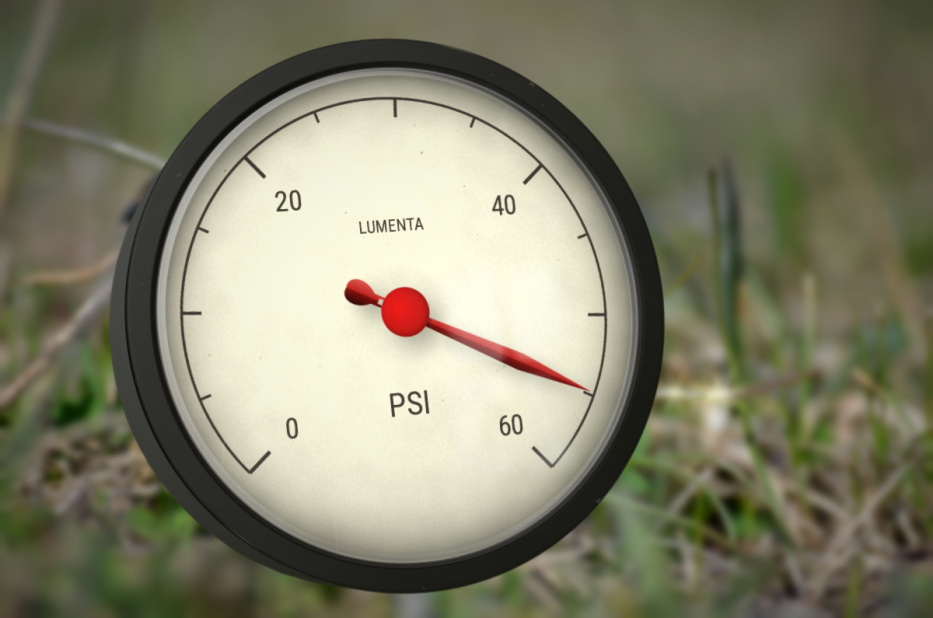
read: **55** psi
